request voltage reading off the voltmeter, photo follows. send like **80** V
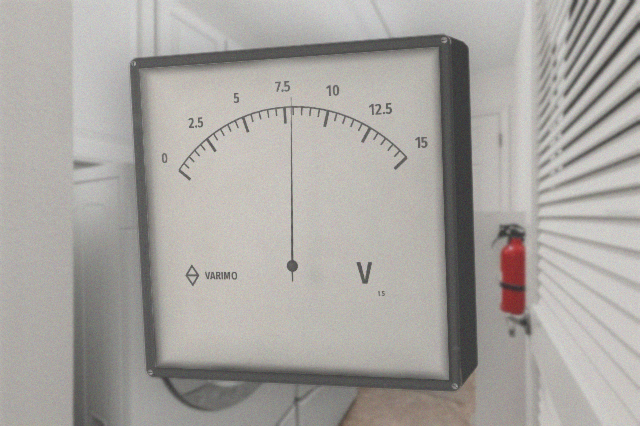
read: **8** V
